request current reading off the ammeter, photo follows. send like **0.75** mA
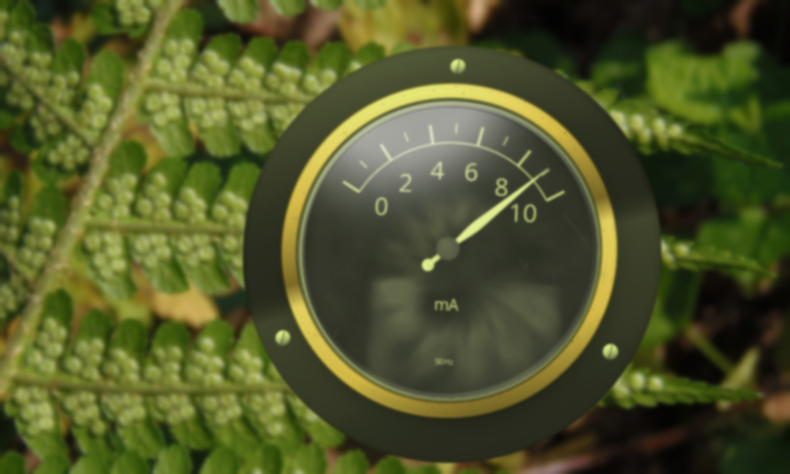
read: **9** mA
